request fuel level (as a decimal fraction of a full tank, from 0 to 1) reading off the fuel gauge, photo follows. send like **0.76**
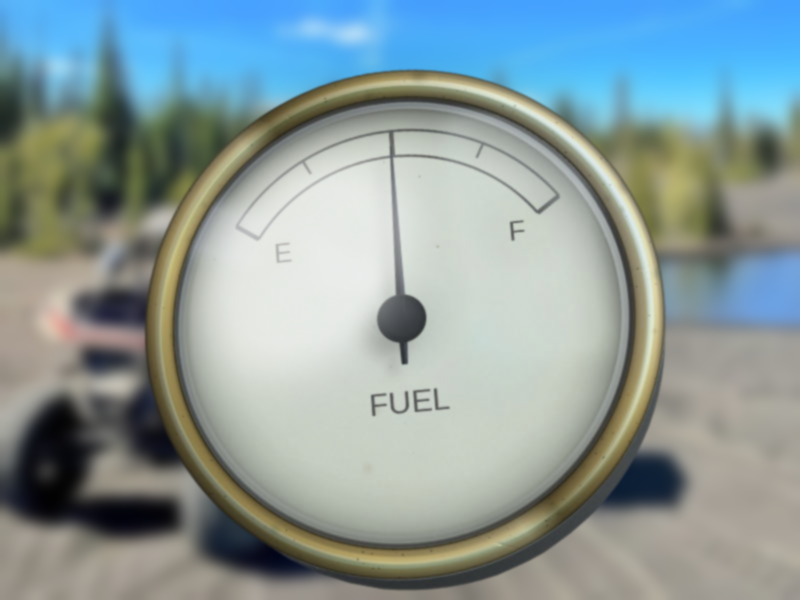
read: **0.5**
